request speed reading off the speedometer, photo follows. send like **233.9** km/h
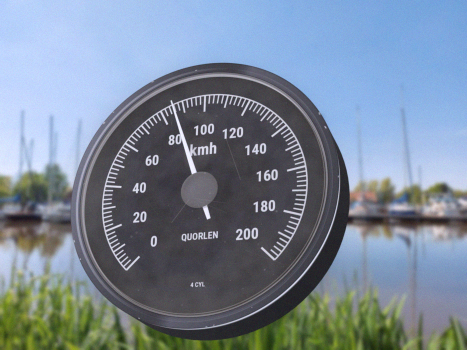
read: **86** km/h
